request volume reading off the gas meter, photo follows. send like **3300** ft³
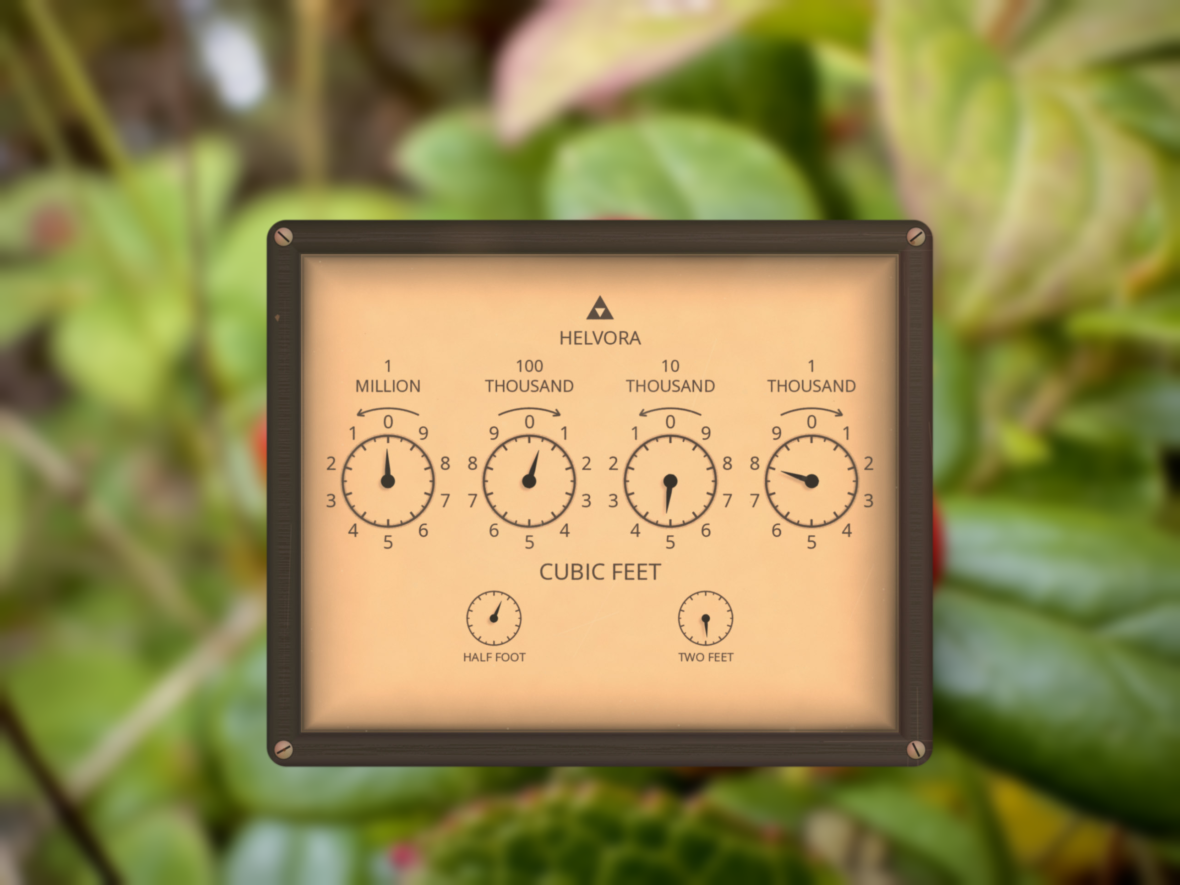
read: **4800** ft³
